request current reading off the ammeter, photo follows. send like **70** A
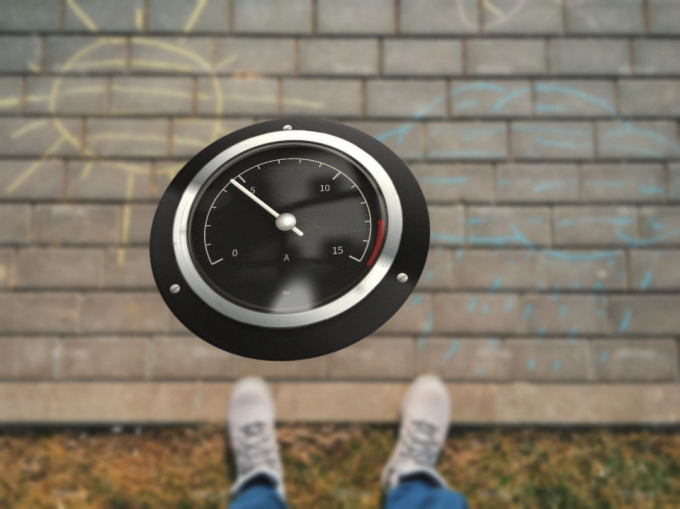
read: **4.5** A
